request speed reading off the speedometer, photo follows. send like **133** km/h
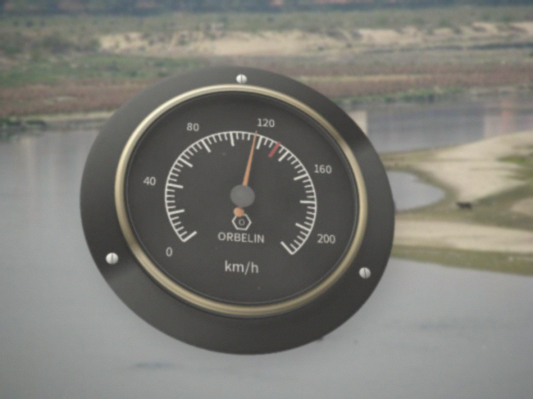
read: **116** km/h
